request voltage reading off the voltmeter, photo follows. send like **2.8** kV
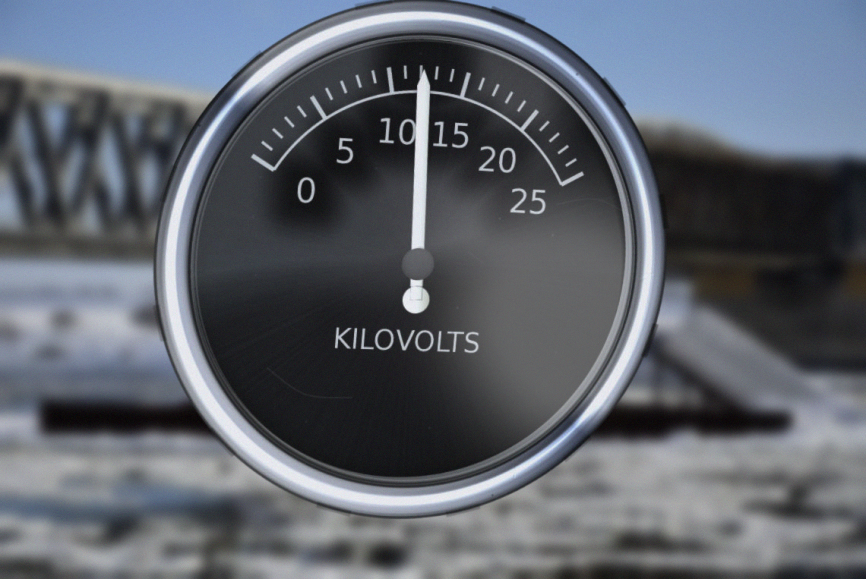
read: **12** kV
